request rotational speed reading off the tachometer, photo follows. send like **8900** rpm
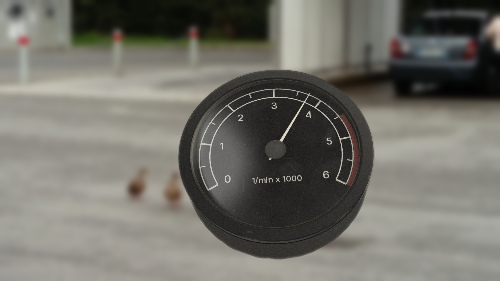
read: **3750** rpm
